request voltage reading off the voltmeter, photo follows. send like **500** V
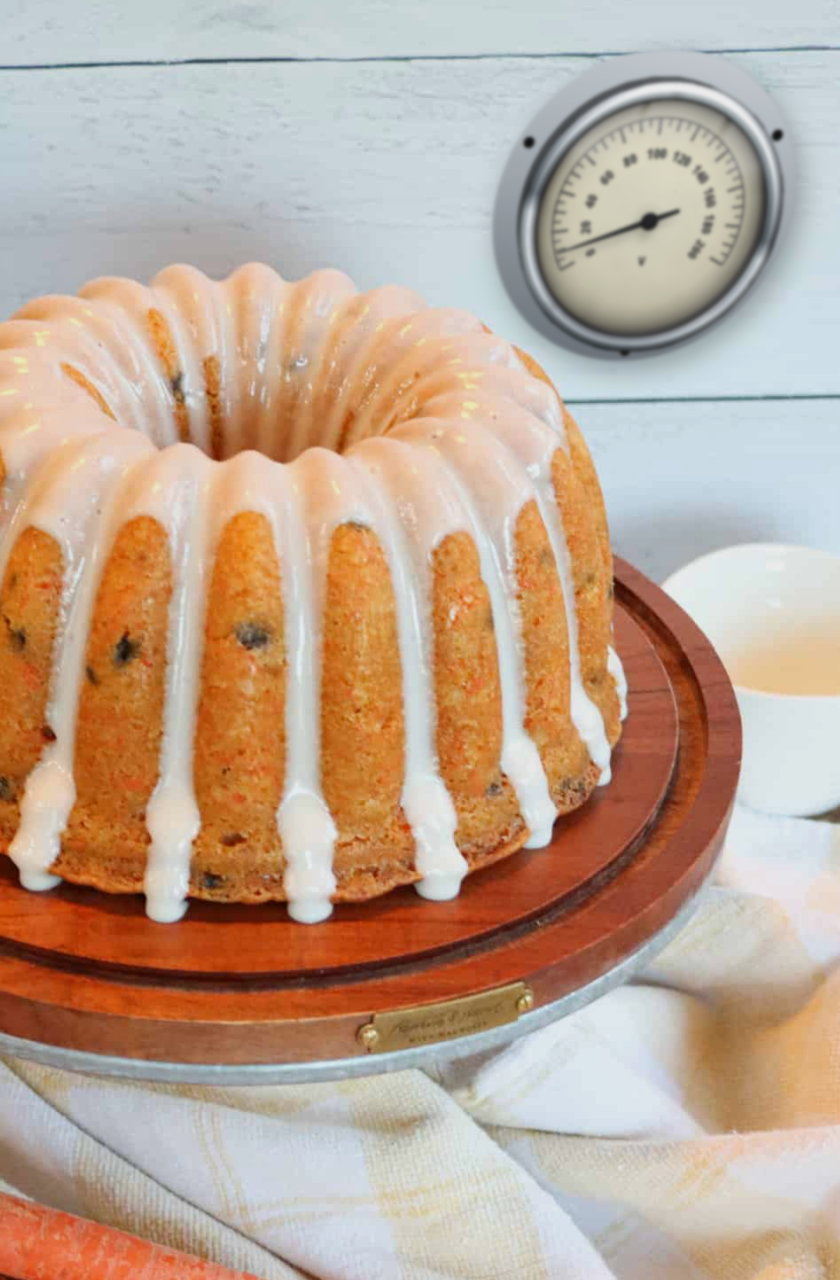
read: **10** V
